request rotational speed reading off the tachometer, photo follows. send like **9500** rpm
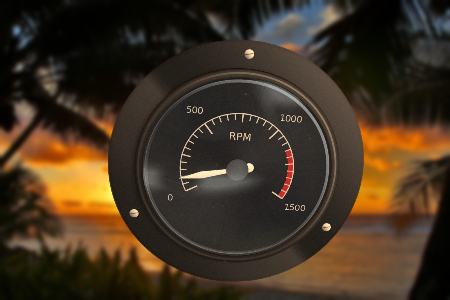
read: **100** rpm
